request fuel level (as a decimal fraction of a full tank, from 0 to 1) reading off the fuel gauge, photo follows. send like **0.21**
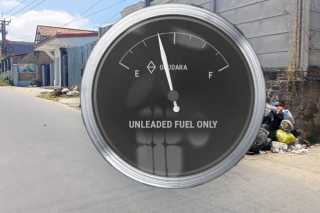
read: **0.375**
